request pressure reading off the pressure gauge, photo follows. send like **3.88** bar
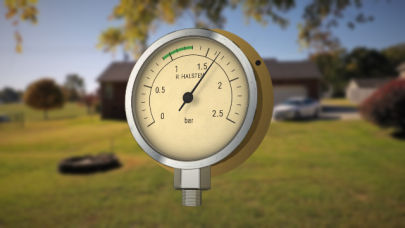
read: **1.65** bar
